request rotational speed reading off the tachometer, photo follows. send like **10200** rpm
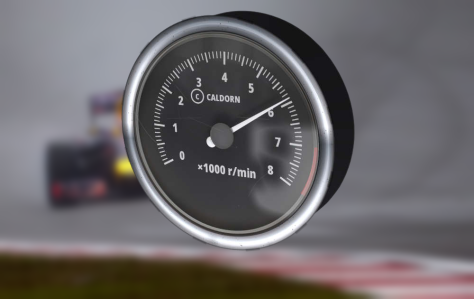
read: **5900** rpm
